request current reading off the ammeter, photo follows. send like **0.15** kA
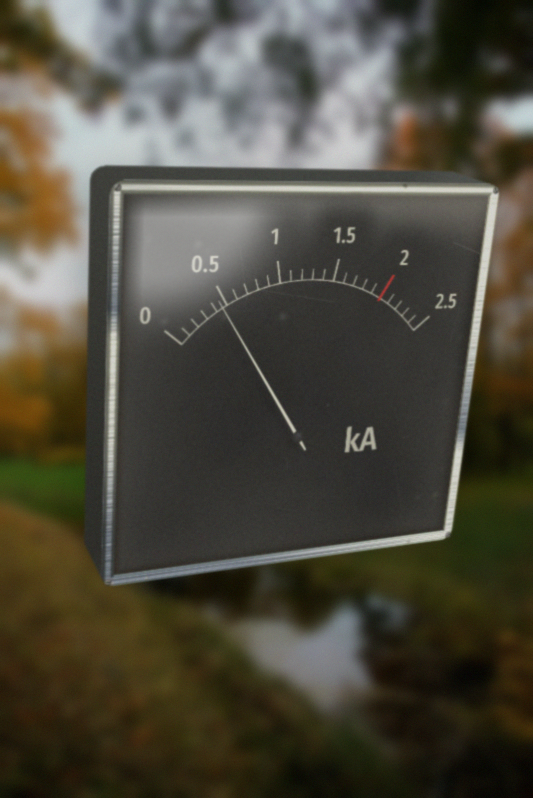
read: **0.45** kA
